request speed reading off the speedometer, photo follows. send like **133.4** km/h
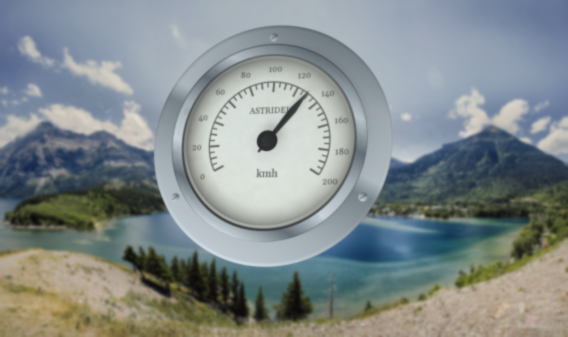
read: **130** km/h
